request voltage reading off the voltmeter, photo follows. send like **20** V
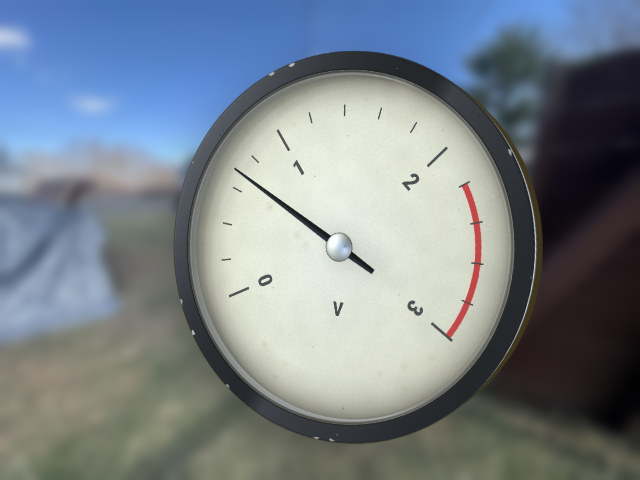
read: **0.7** V
